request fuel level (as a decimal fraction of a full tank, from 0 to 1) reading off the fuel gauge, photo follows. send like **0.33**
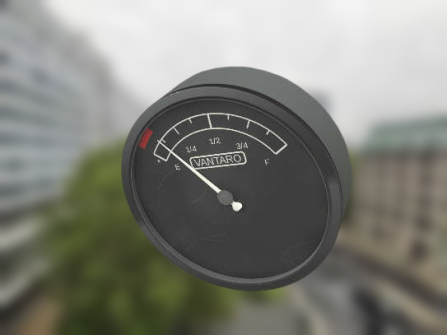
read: **0.125**
